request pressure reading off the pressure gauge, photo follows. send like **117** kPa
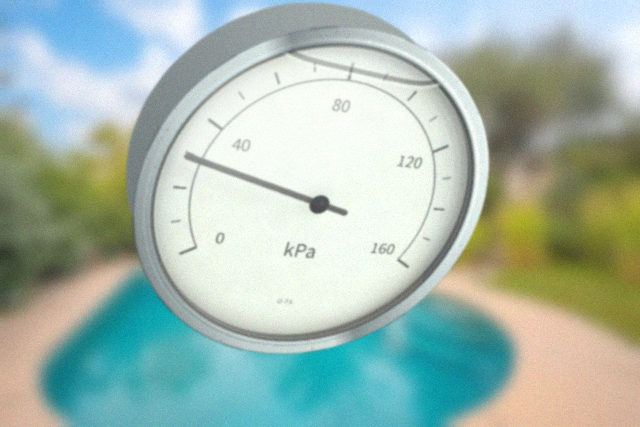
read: **30** kPa
